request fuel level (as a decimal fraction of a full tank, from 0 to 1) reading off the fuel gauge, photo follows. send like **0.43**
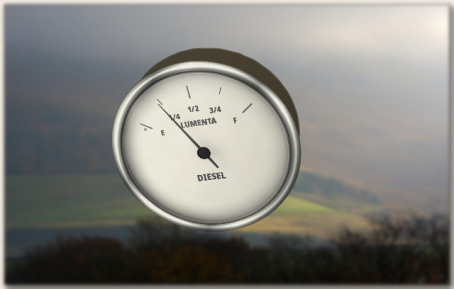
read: **0.25**
